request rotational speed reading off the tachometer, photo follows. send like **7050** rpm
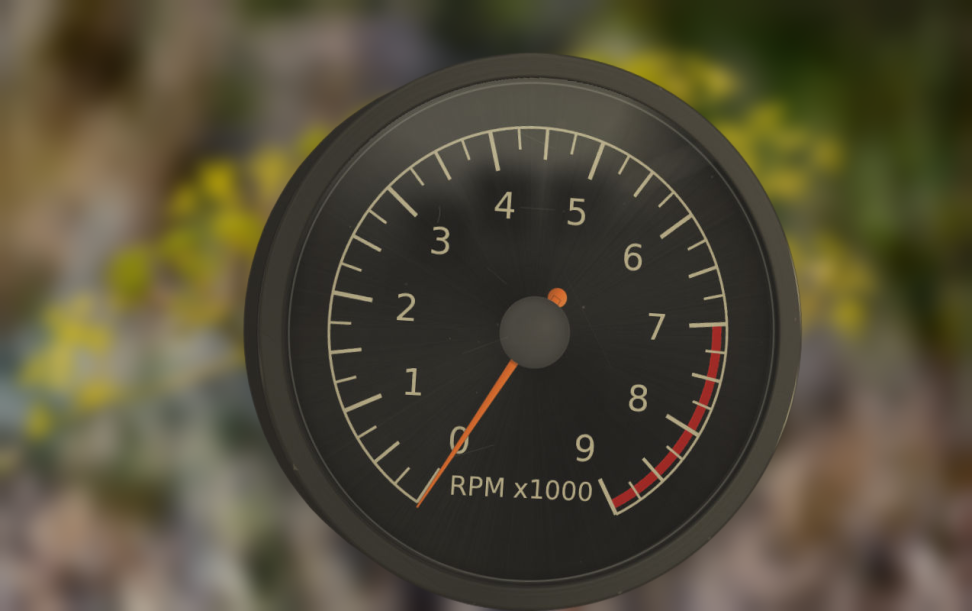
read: **0** rpm
